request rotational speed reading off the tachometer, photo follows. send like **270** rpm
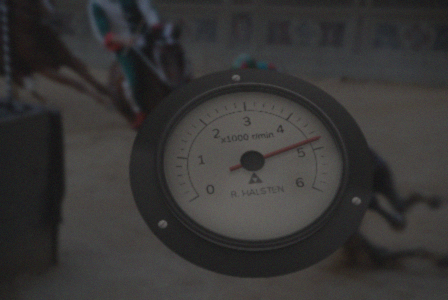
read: **4800** rpm
